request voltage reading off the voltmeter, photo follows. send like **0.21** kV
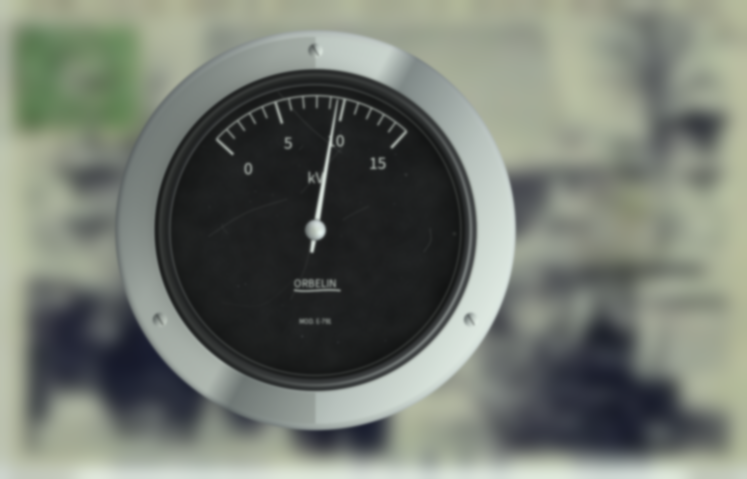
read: **9.5** kV
